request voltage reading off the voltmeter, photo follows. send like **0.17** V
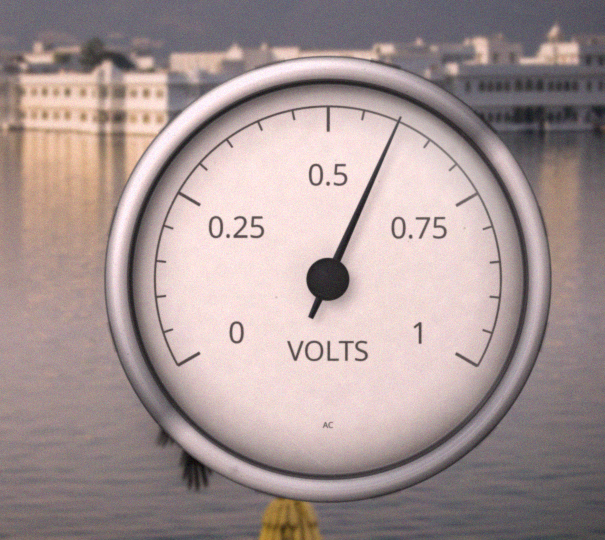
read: **0.6** V
